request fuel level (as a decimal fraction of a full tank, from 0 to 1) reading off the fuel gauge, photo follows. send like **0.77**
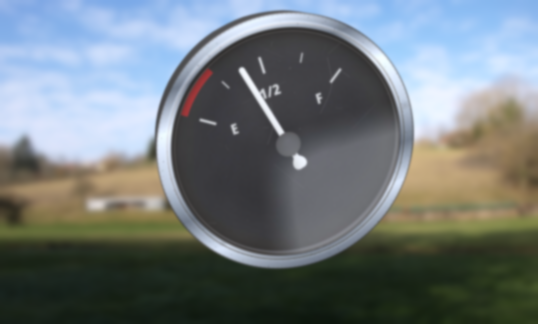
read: **0.375**
